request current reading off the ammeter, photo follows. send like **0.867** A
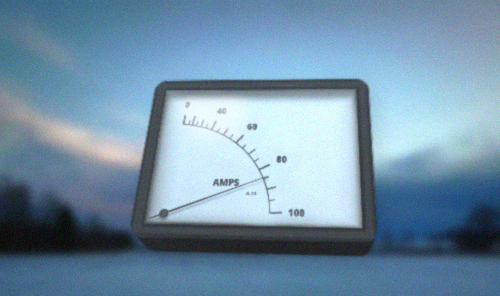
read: **85** A
